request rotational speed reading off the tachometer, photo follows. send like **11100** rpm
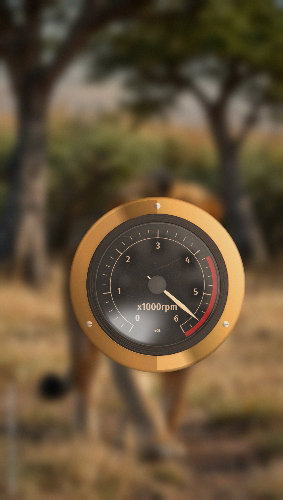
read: **5600** rpm
